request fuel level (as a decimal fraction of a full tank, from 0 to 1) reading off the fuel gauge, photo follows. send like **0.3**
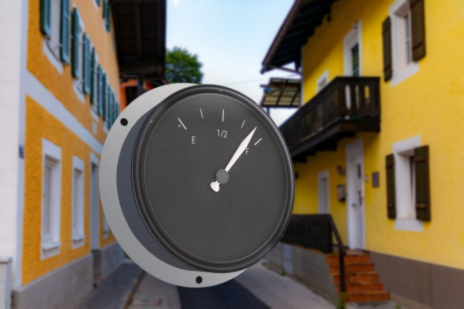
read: **0.875**
